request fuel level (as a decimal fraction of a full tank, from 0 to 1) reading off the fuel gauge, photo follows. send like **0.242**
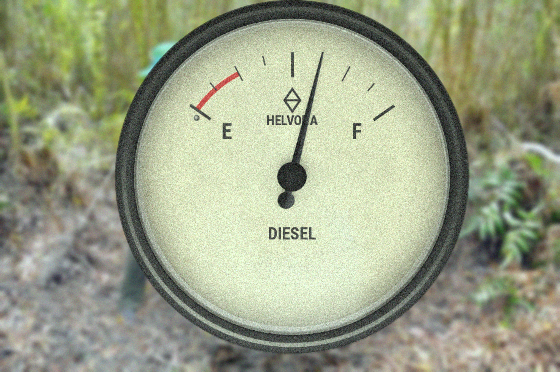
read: **0.625**
